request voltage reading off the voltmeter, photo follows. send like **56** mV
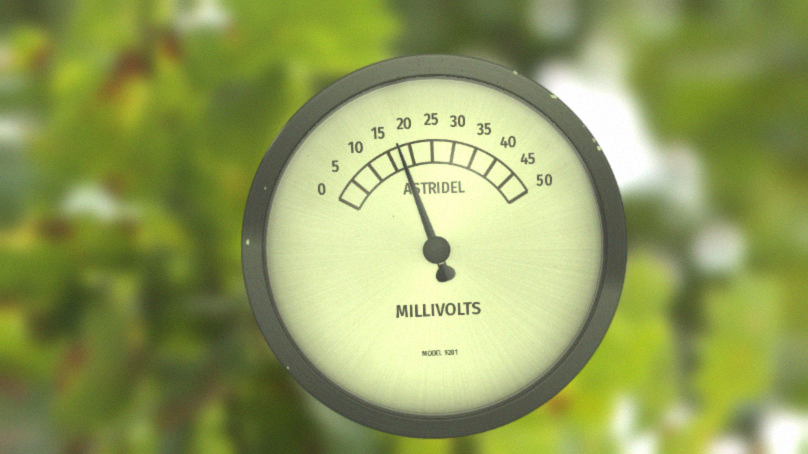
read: **17.5** mV
